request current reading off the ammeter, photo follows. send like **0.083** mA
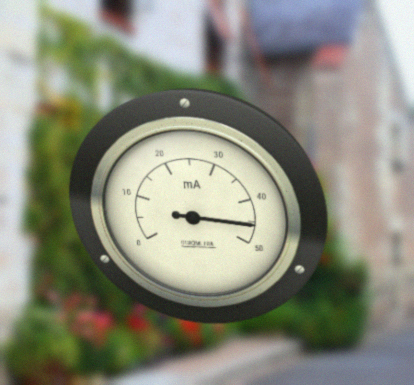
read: **45** mA
